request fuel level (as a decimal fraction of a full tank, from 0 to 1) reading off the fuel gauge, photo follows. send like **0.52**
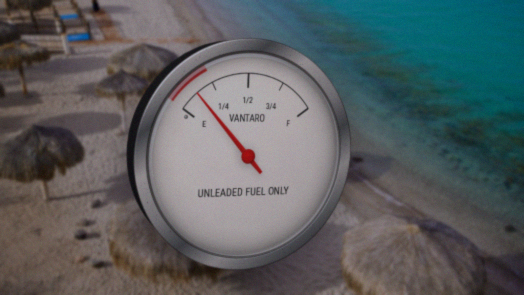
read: **0.125**
